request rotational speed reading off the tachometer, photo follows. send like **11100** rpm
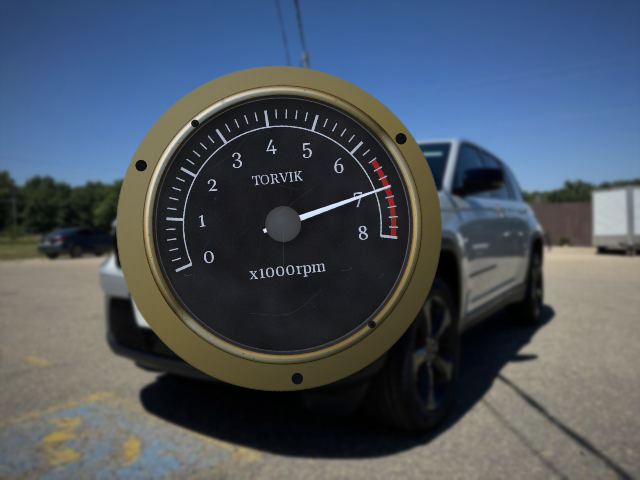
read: **7000** rpm
